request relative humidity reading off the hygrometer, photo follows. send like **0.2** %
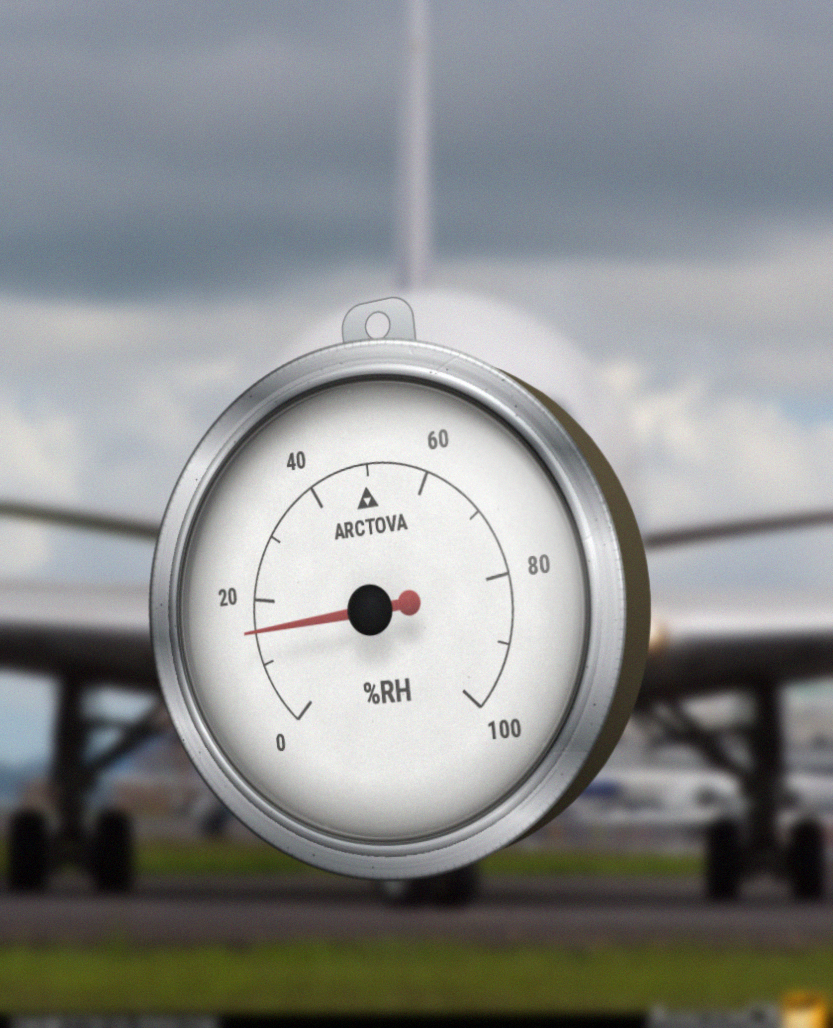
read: **15** %
